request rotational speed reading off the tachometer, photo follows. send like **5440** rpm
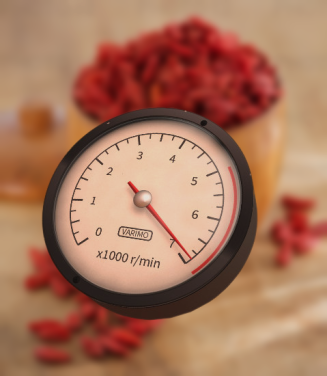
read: **6875** rpm
